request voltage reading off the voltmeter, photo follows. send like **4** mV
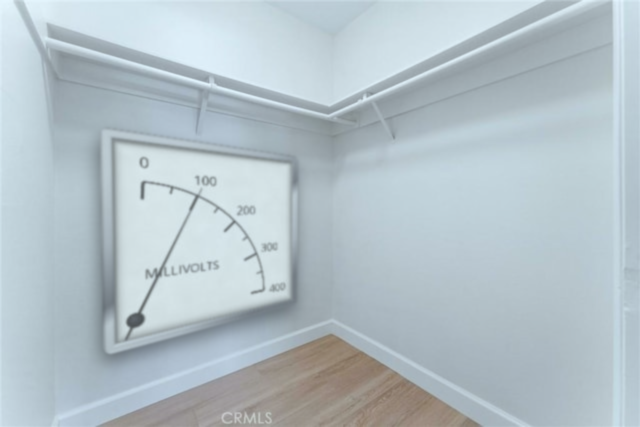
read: **100** mV
